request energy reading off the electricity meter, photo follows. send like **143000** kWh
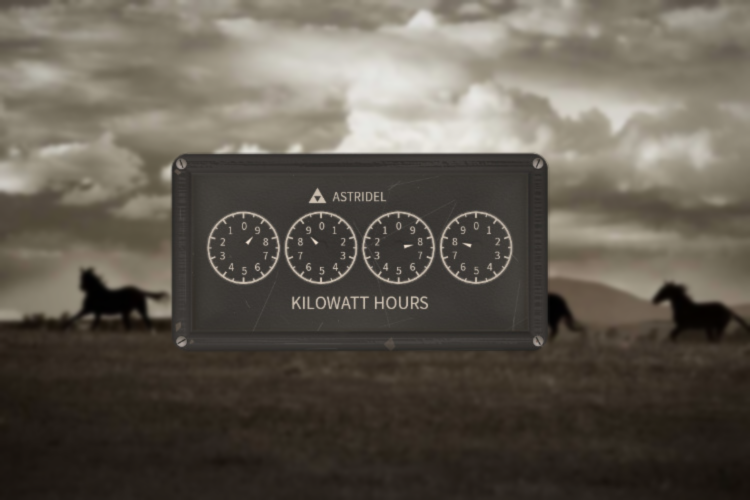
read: **8878** kWh
